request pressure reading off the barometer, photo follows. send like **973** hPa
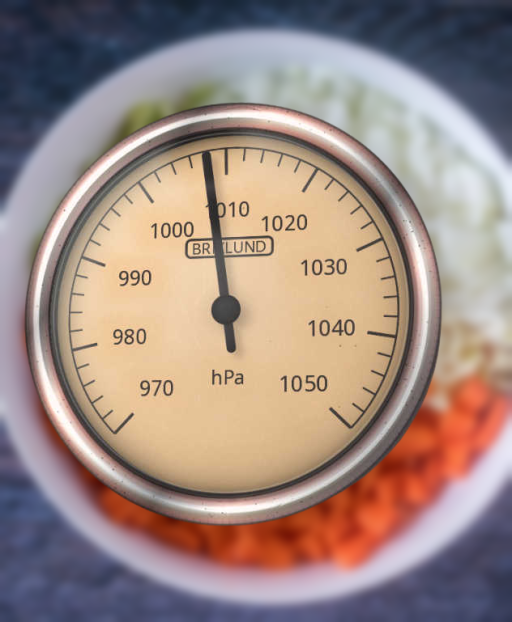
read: **1008** hPa
